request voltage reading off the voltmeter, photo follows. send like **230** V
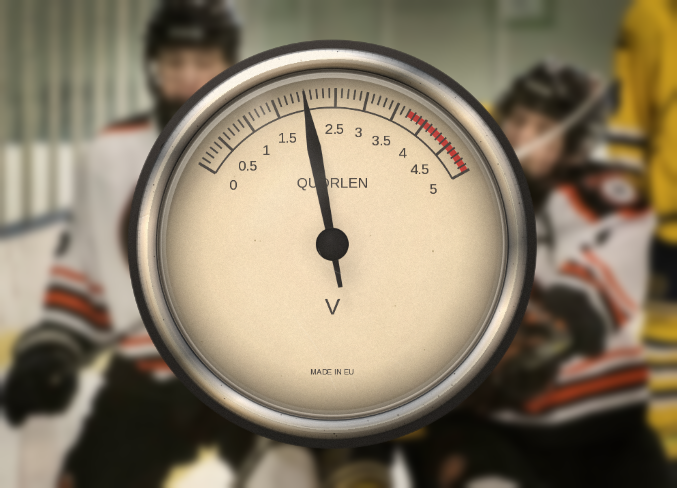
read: **2** V
